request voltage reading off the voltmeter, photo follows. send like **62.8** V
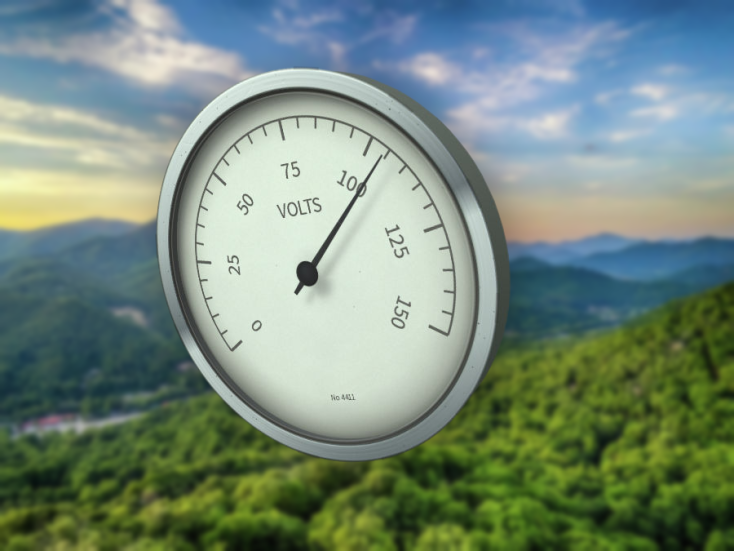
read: **105** V
